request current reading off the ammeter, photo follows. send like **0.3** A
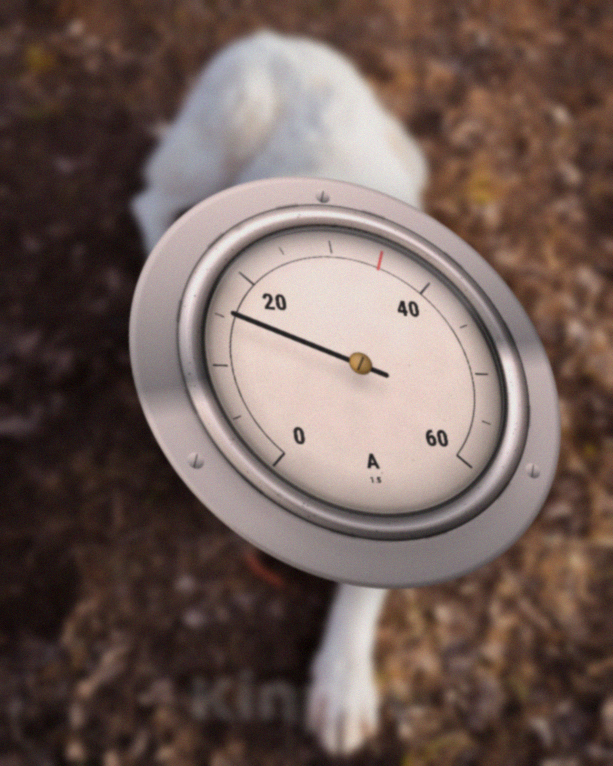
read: **15** A
